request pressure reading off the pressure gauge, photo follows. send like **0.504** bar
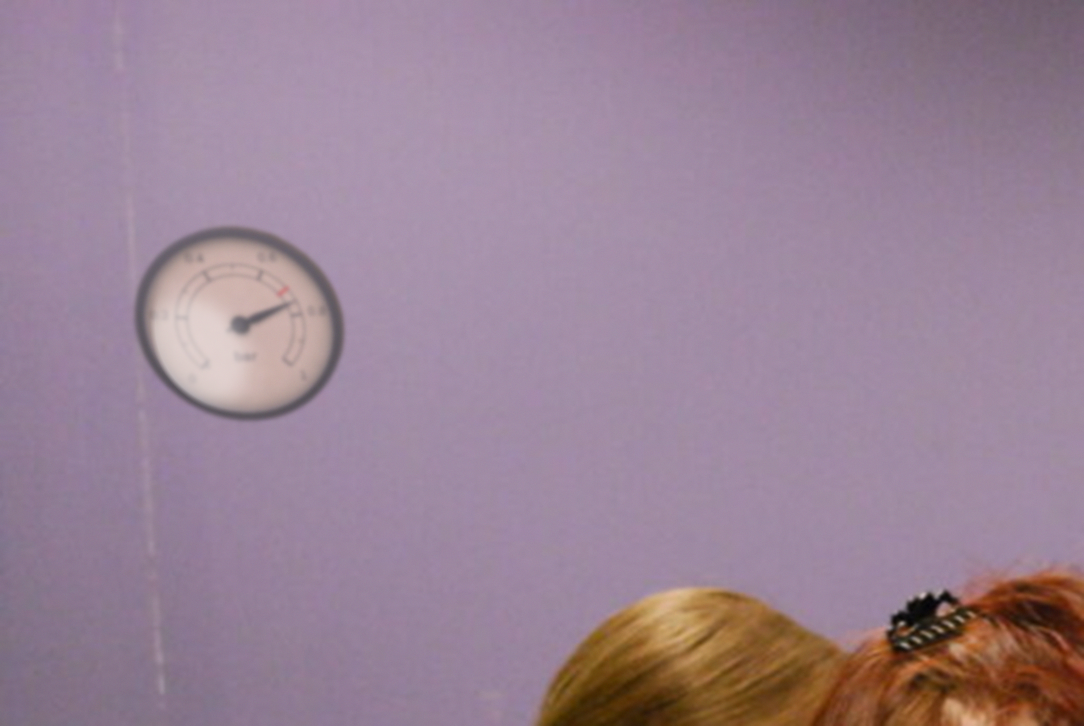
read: **0.75** bar
